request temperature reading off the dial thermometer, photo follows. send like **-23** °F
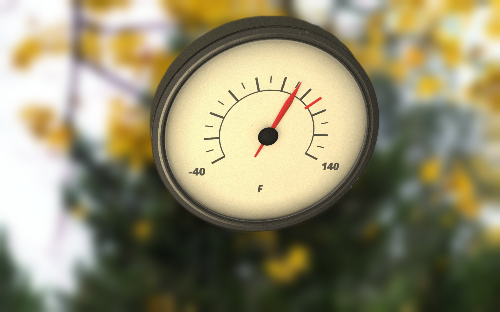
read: **70** °F
